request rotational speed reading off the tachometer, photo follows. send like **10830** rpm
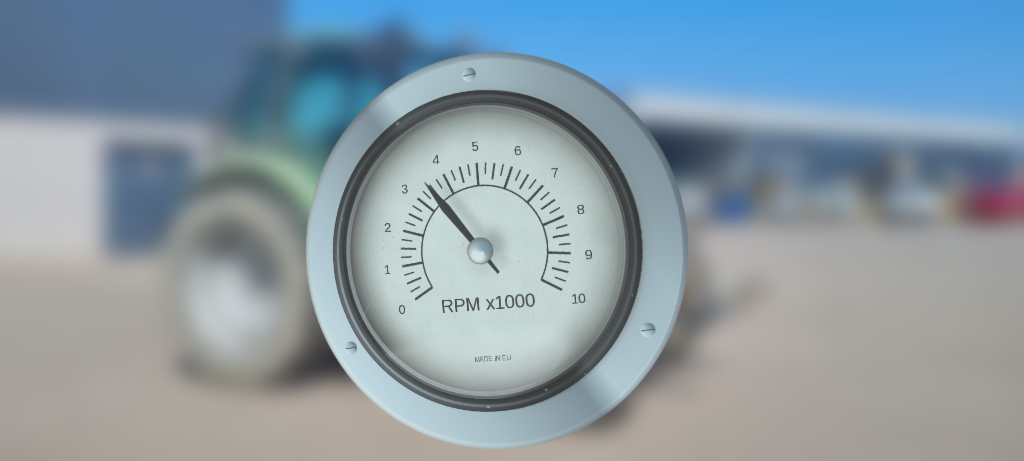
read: **3500** rpm
